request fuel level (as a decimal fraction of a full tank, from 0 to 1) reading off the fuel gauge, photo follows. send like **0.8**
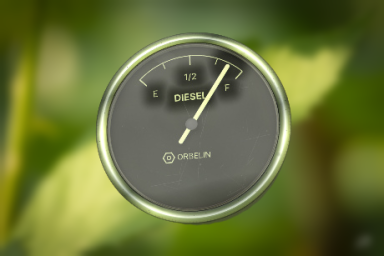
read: **0.875**
